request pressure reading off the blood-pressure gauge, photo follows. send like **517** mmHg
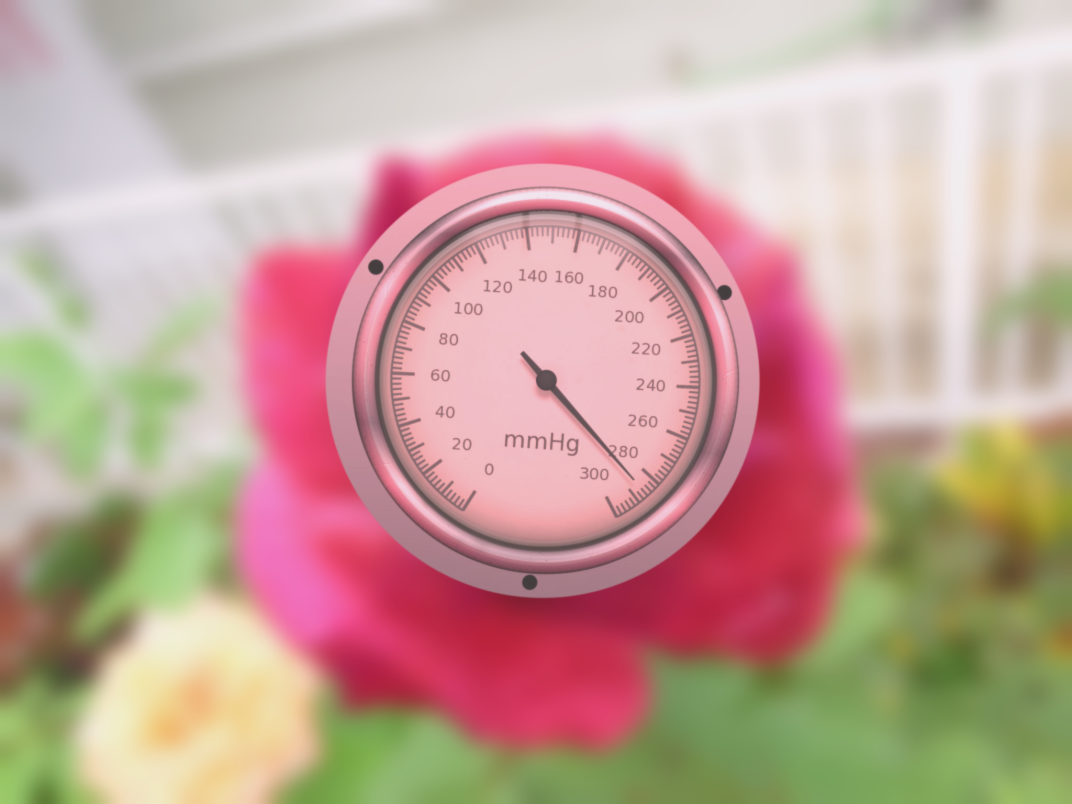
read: **286** mmHg
